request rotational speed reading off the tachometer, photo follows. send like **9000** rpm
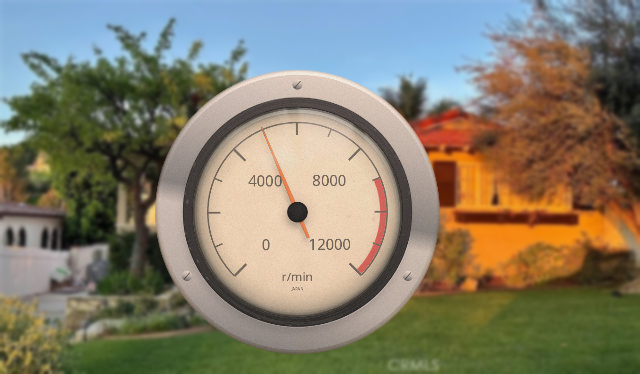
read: **5000** rpm
